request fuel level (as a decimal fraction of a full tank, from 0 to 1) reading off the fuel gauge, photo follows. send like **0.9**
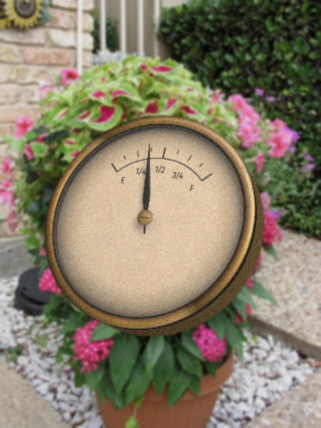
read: **0.375**
